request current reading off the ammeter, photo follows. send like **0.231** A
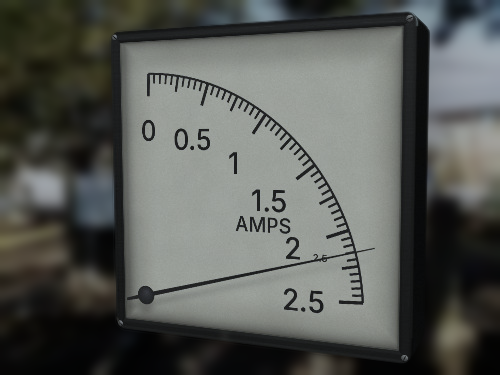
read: **2.15** A
